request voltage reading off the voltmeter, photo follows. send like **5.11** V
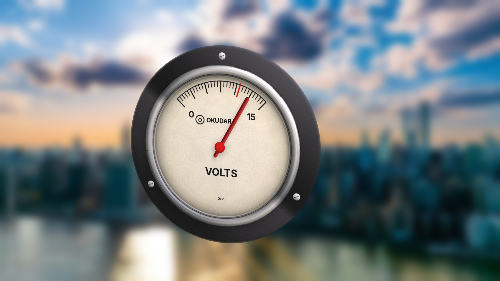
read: **12.5** V
